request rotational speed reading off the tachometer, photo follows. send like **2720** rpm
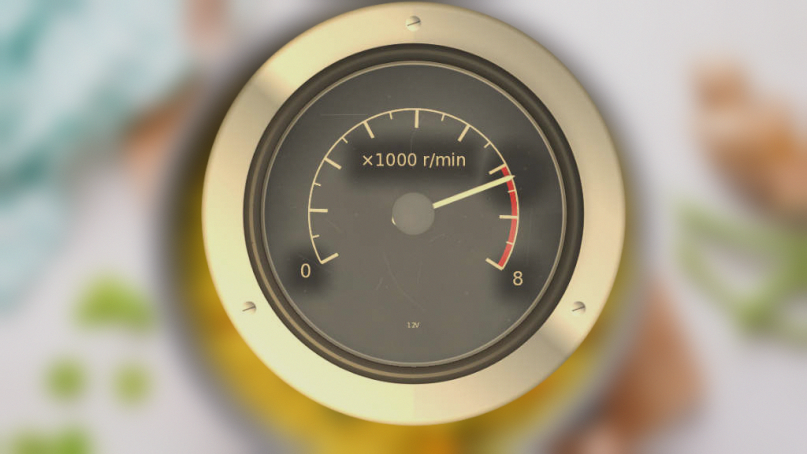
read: **6250** rpm
